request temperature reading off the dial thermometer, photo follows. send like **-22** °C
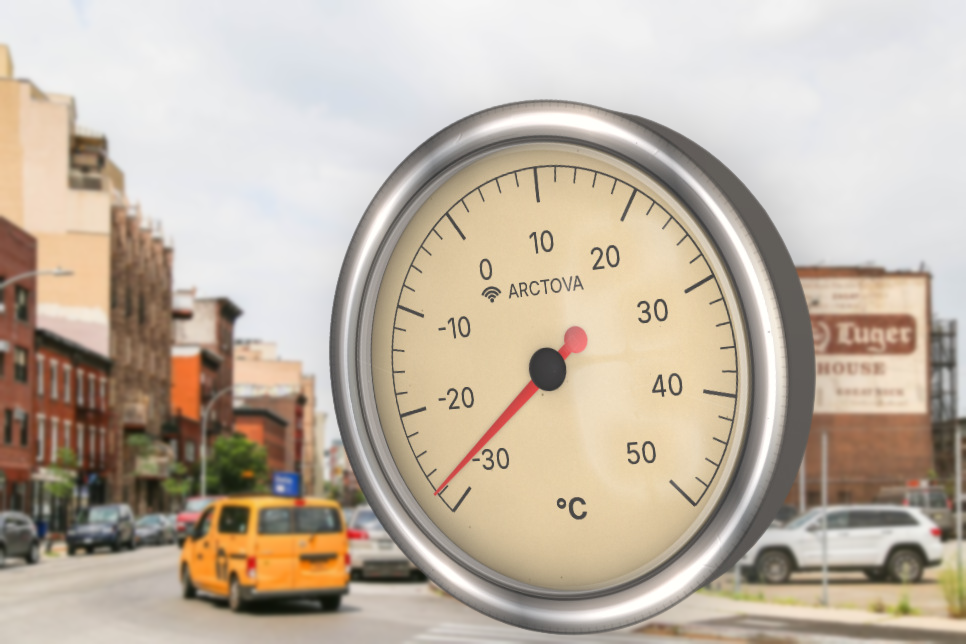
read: **-28** °C
